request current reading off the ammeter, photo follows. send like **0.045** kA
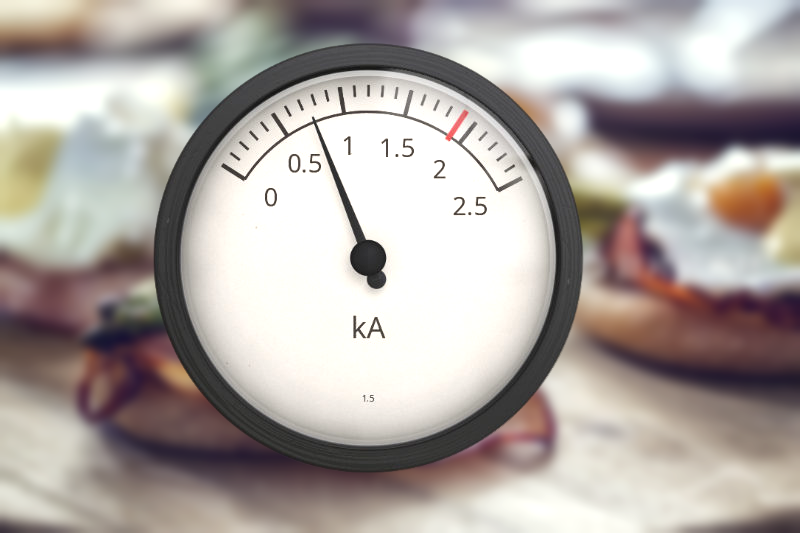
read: **0.75** kA
